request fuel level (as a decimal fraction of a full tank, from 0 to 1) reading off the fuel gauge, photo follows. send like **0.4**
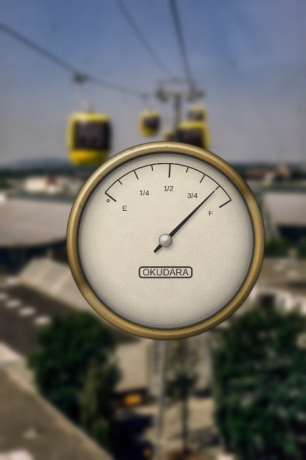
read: **0.875**
